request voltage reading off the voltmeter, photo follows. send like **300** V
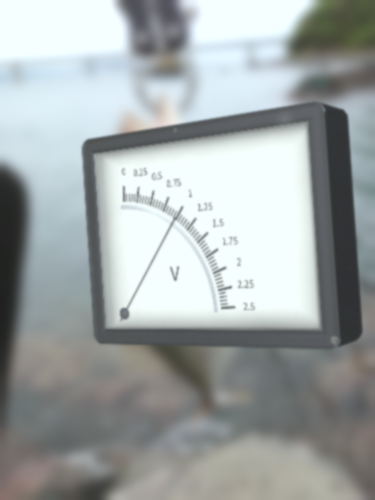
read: **1** V
